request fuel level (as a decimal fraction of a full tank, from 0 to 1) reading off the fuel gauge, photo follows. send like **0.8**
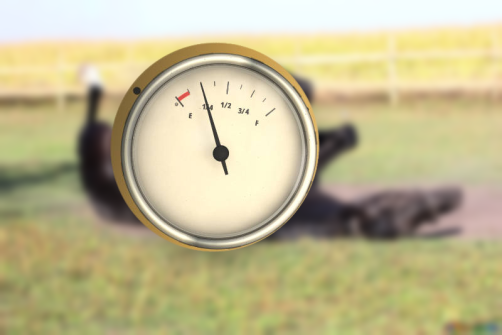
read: **0.25**
